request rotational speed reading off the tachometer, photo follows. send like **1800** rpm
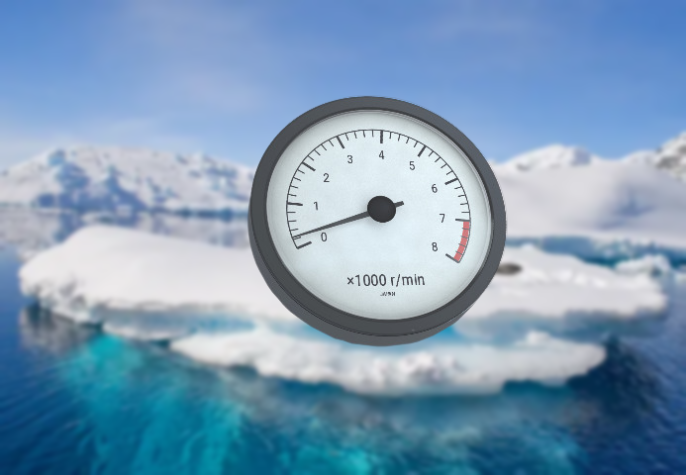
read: **200** rpm
